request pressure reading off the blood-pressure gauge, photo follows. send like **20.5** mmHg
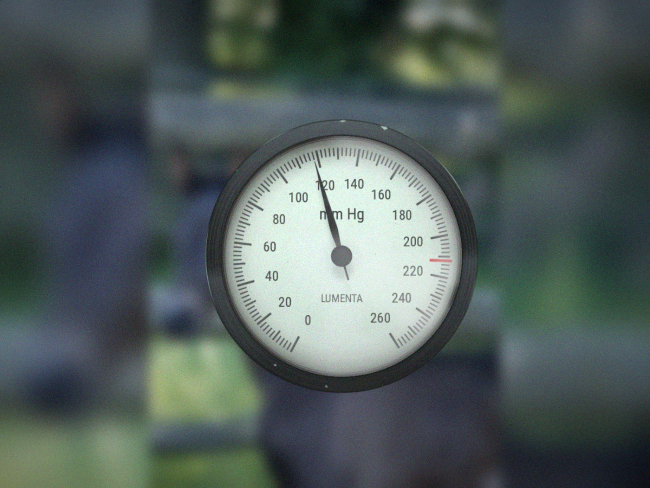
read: **118** mmHg
